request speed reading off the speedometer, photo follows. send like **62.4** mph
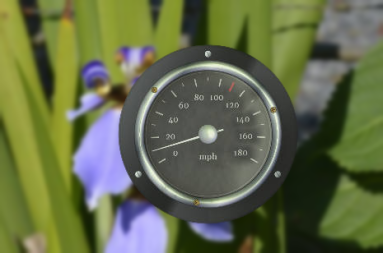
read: **10** mph
